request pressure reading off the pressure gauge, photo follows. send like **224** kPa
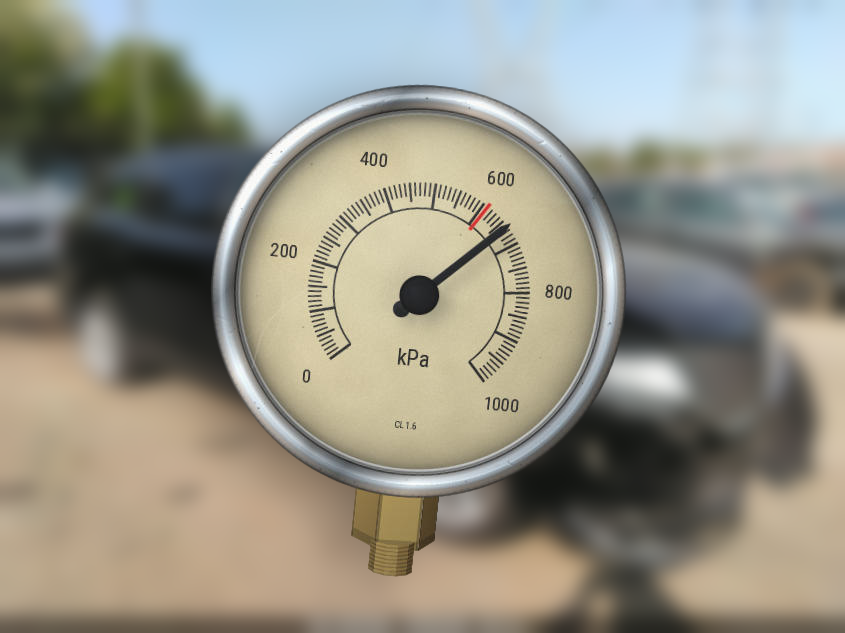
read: **660** kPa
